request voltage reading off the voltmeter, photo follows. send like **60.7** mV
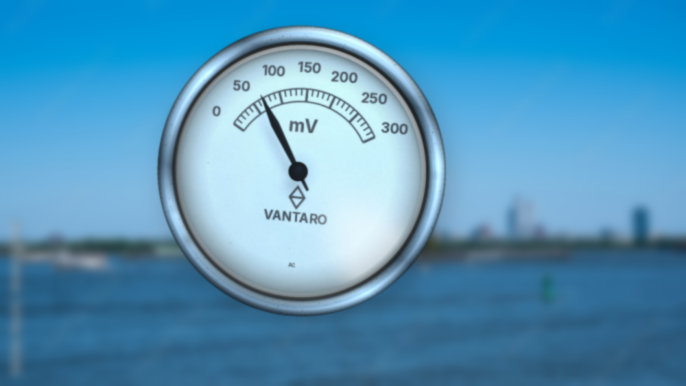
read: **70** mV
